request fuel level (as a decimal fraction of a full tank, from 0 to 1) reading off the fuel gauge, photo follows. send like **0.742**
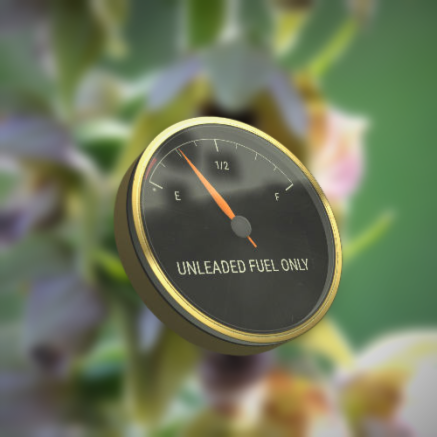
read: **0.25**
